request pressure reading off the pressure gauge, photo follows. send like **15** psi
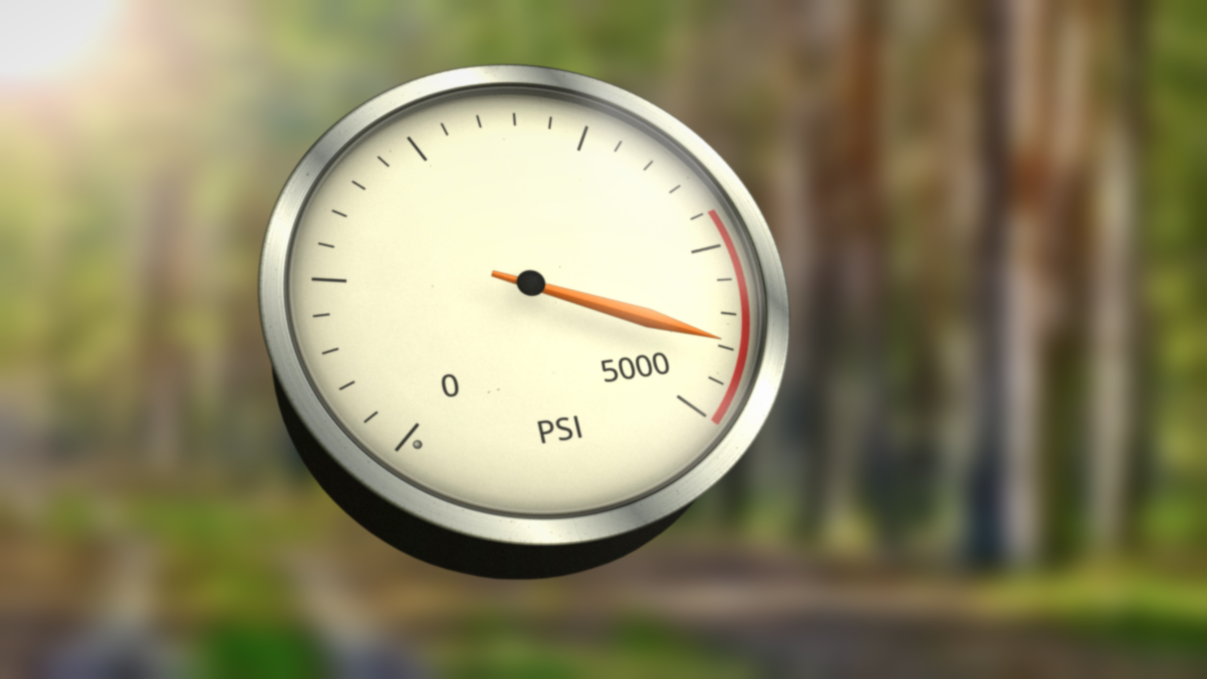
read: **4600** psi
